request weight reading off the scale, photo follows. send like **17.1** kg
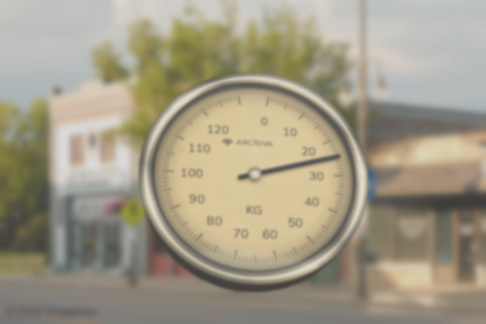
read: **25** kg
